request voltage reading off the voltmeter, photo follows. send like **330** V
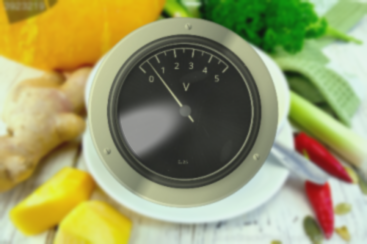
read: **0.5** V
